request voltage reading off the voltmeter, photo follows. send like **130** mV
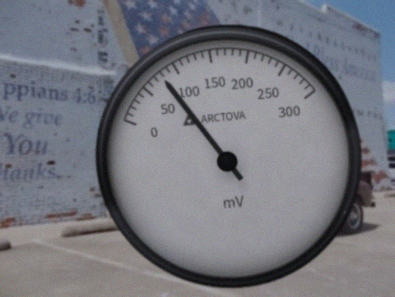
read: **80** mV
